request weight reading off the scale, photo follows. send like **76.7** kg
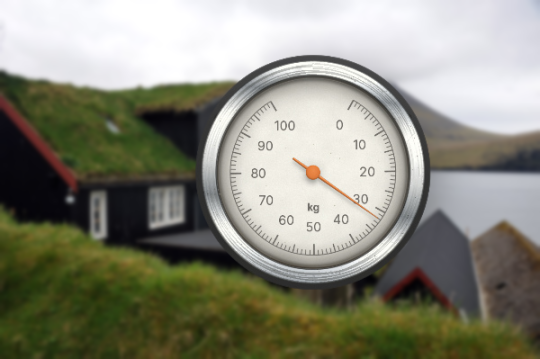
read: **32** kg
